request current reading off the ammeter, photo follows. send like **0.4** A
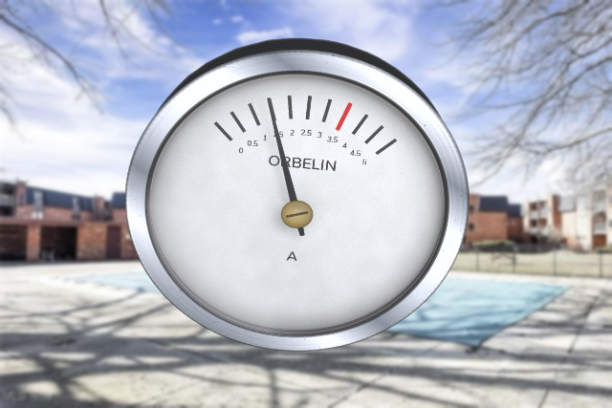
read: **1.5** A
